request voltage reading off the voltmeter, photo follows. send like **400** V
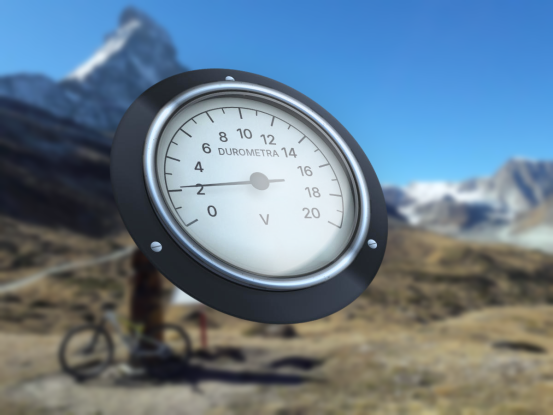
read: **2** V
